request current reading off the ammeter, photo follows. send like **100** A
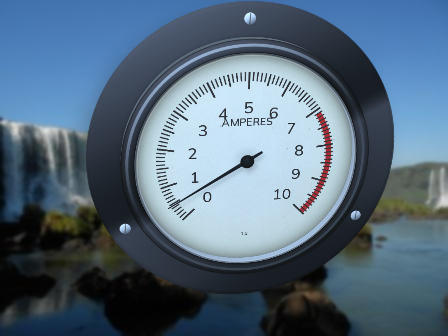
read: **0.5** A
